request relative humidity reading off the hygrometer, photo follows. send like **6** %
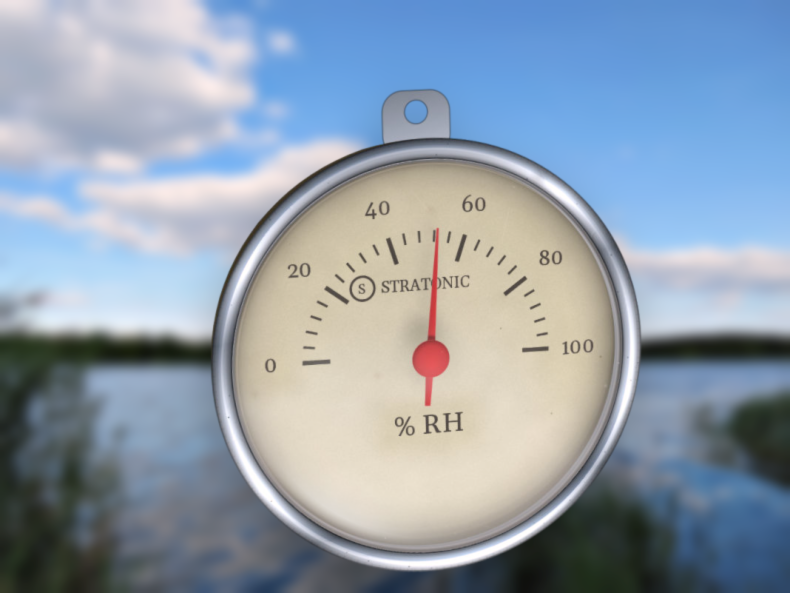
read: **52** %
